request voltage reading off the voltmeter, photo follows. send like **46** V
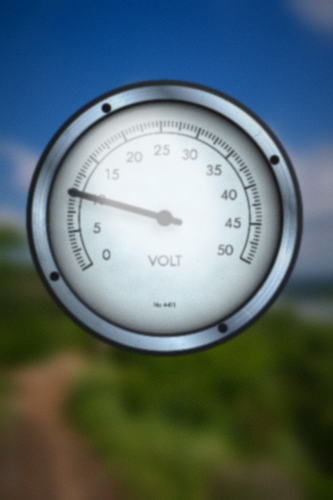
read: **10** V
